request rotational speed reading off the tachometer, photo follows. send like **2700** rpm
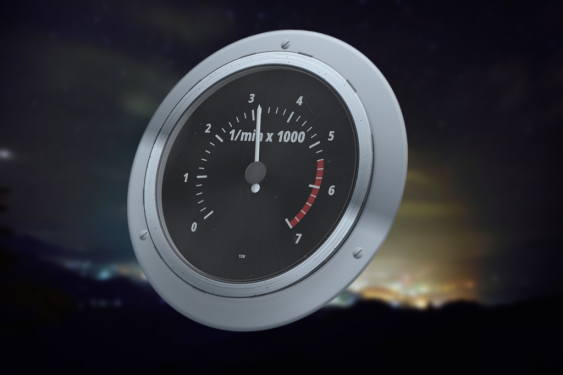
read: **3200** rpm
